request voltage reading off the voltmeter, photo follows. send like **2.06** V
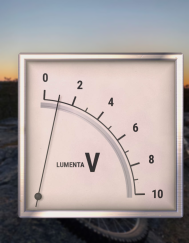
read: **1** V
